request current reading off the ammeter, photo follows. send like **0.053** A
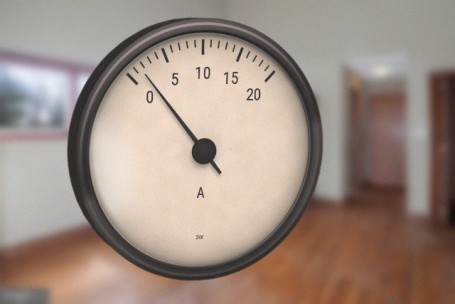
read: **1.5** A
